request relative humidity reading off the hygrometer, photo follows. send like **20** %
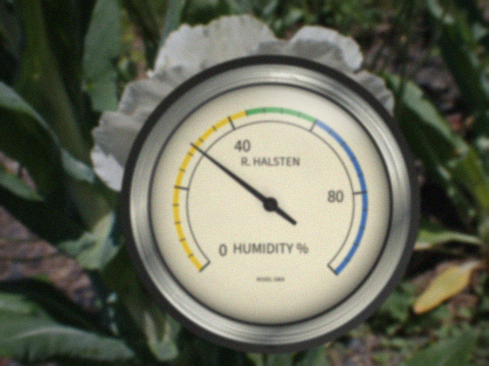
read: **30** %
